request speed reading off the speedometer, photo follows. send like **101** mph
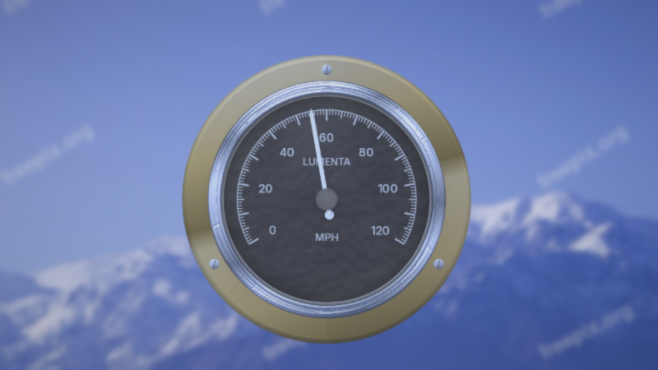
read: **55** mph
